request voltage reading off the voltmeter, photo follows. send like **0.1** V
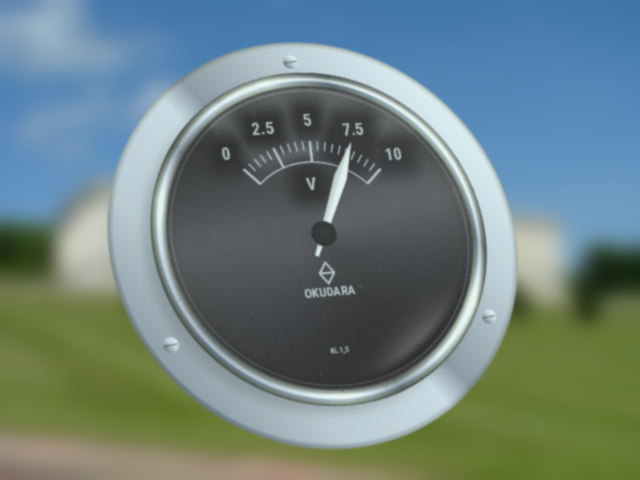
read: **7.5** V
